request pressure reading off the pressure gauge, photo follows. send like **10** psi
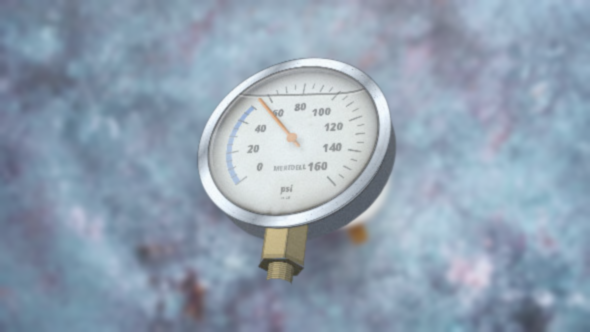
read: **55** psi
